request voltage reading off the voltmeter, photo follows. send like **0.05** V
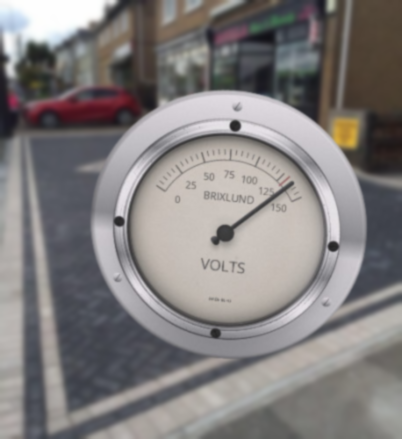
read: **135** V
